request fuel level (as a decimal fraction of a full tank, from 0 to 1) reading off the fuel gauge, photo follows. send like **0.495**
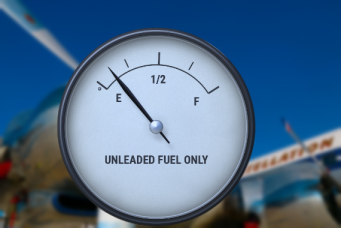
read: **0.125**
